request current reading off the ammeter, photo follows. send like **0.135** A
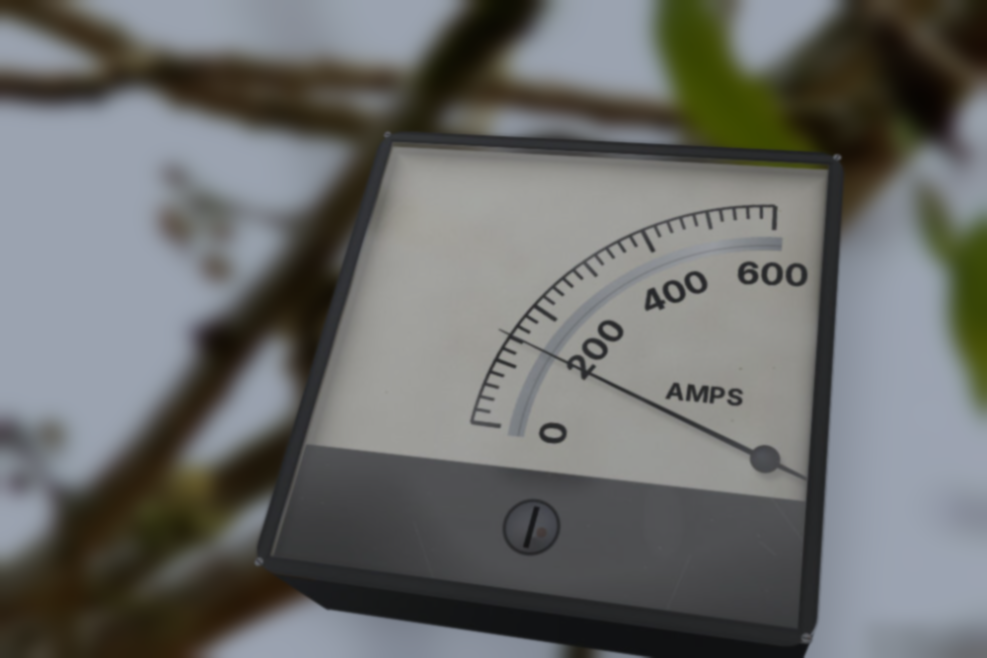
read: **140** A
